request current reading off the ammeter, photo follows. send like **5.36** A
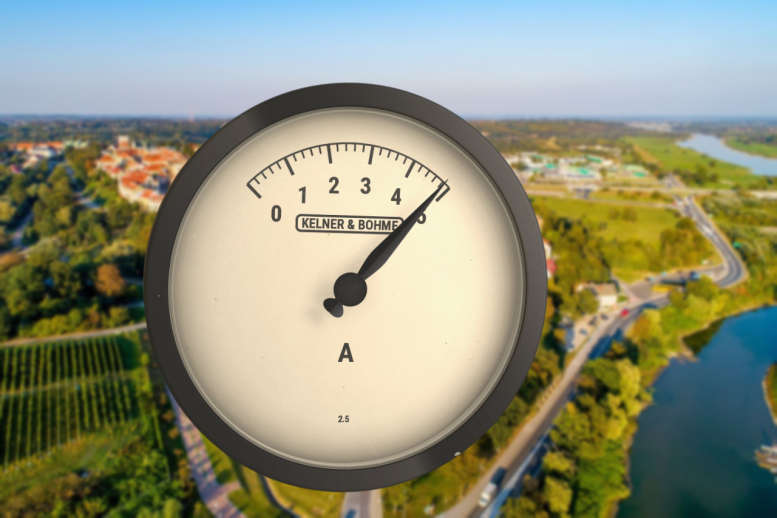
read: **4.8** A
